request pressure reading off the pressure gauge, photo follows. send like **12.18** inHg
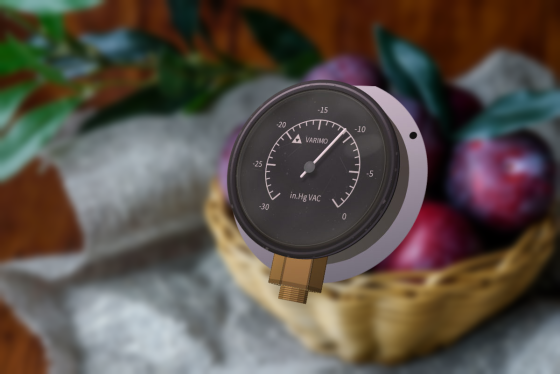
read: **-11** inHg
